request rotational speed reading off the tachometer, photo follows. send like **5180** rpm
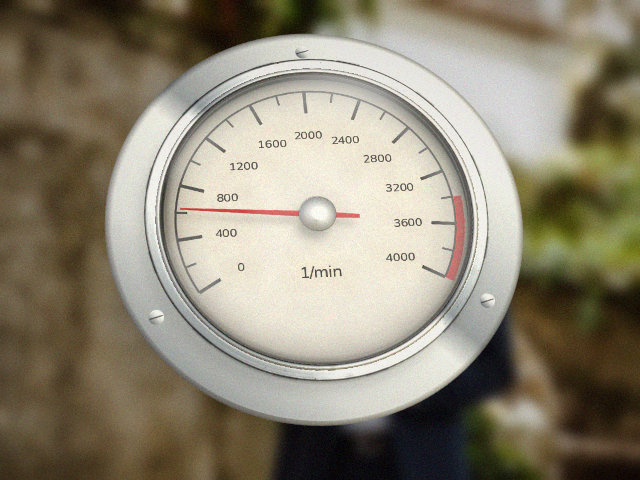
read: **600** rpm
